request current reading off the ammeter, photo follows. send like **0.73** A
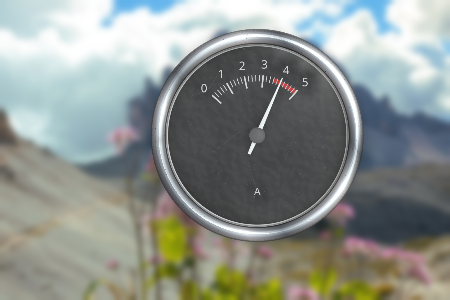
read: **4** A
